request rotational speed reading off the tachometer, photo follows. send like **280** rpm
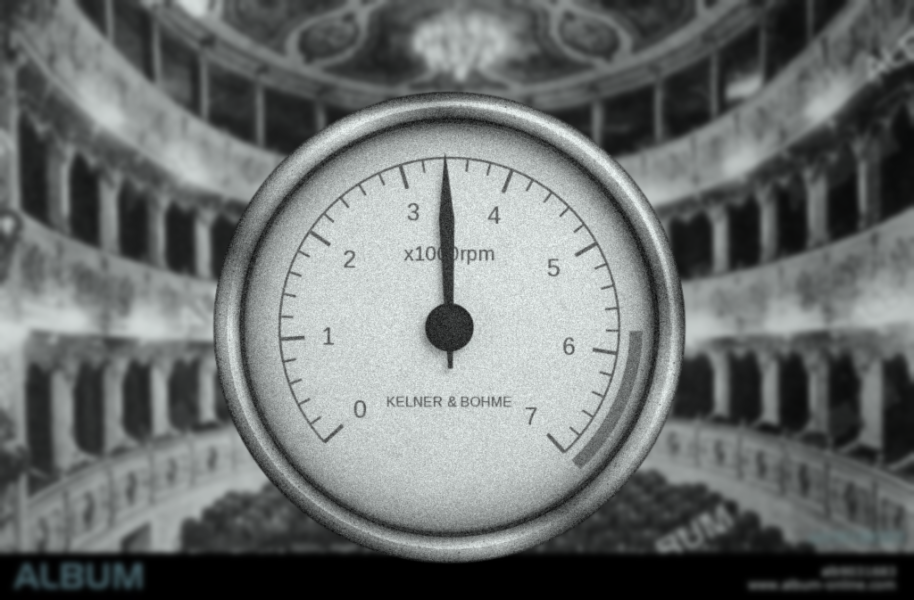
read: **3400** rpm
